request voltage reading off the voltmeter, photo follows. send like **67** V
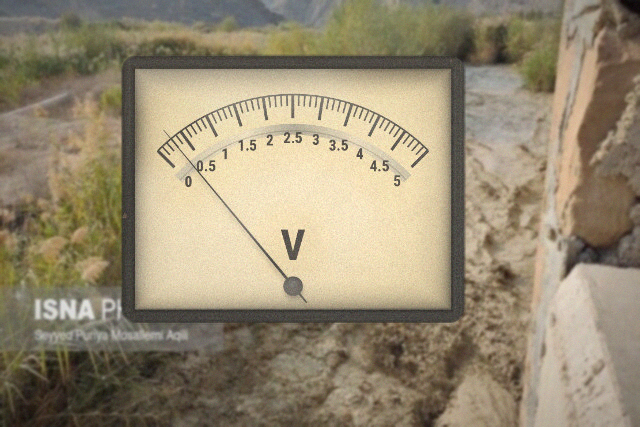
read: **0.3** V
